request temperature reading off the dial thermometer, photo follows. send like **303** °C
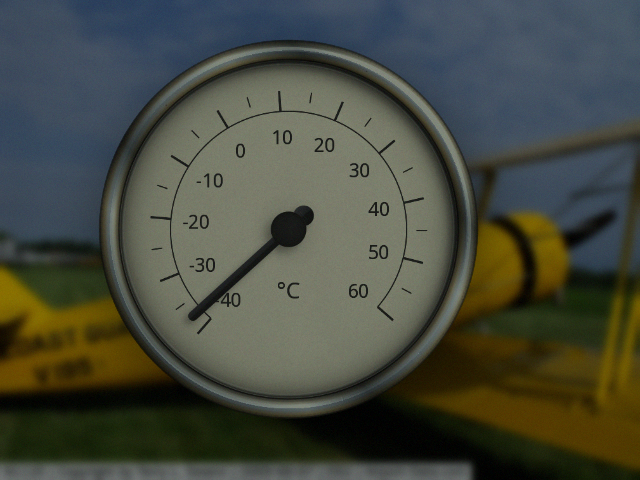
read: **-37.5** °C
